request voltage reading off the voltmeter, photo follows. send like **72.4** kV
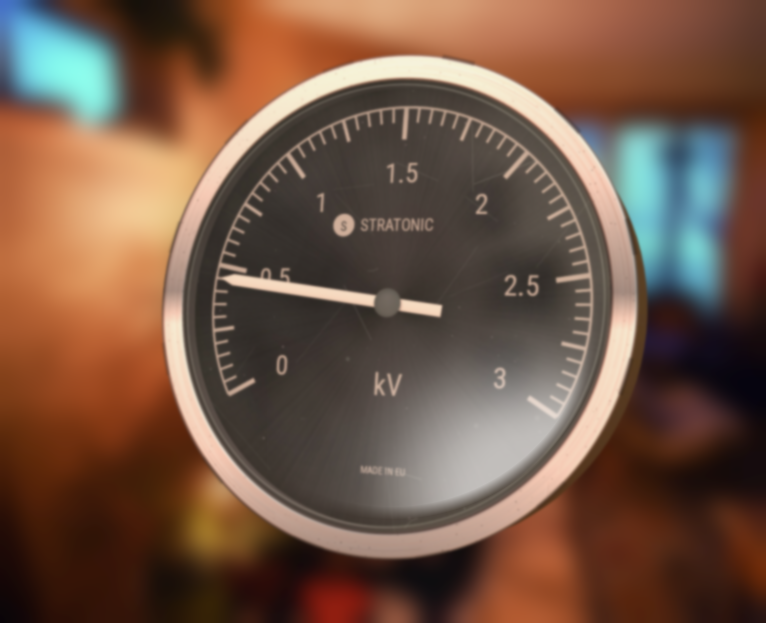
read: **0.45** kV
